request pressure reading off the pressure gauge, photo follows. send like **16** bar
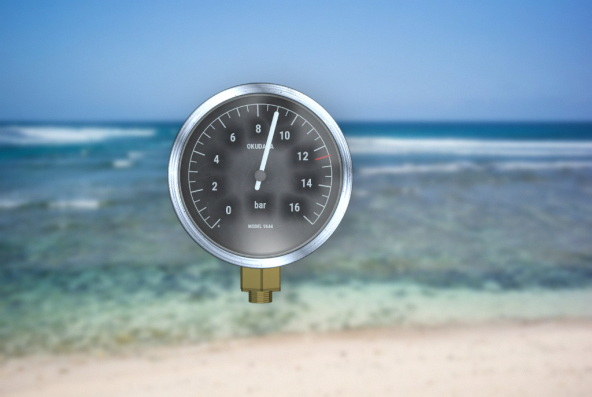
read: **9** bar
